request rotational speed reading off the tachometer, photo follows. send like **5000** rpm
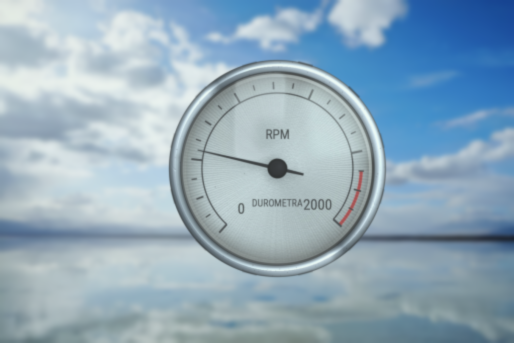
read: **450** rpm
